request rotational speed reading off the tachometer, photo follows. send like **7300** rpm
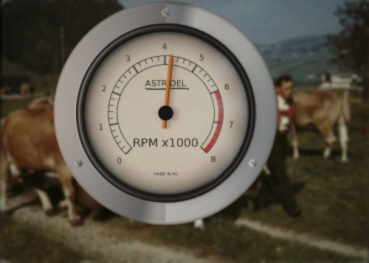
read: **4200** rpm
